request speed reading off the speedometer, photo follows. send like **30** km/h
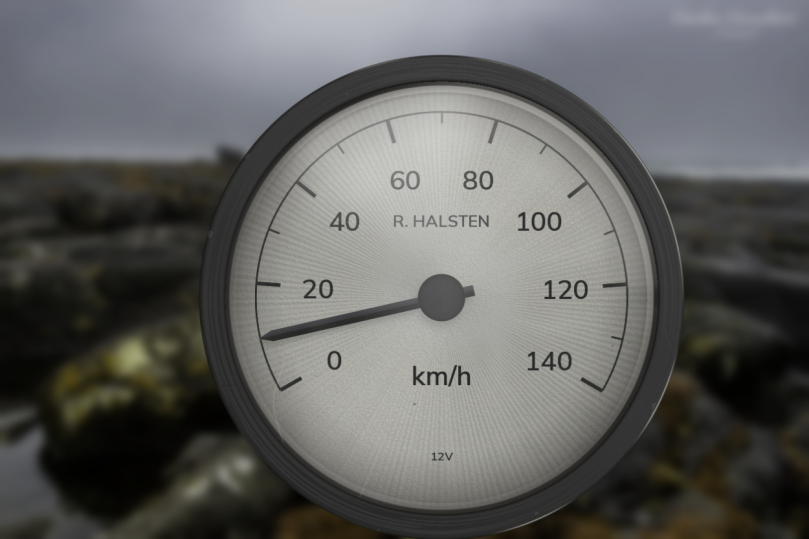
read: **10** km/h
